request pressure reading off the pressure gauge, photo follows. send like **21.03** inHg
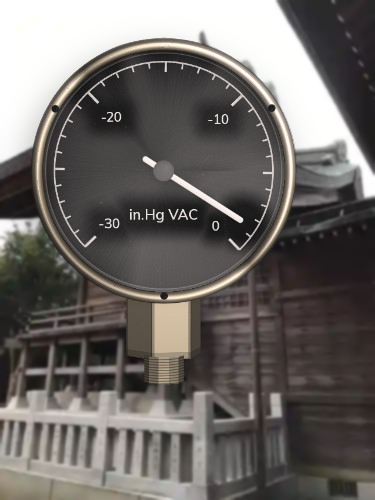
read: **-1.5** inHg
